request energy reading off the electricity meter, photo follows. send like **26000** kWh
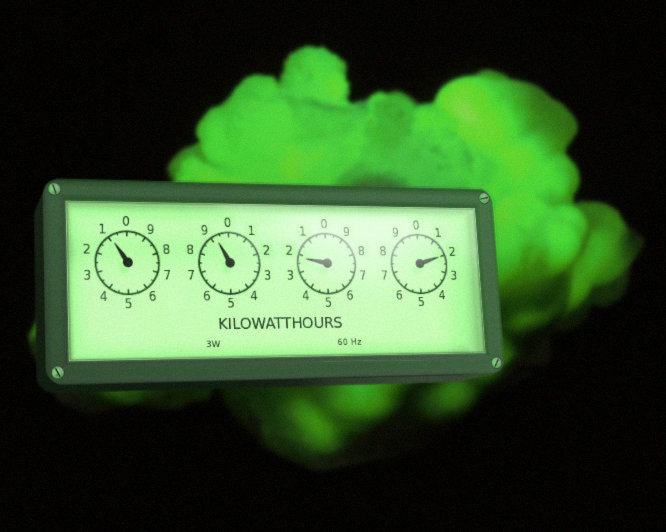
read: **922** kWh
